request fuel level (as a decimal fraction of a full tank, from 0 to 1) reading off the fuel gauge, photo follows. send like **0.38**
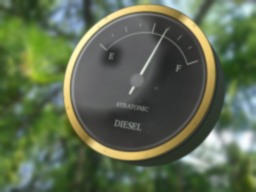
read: **0.625**
